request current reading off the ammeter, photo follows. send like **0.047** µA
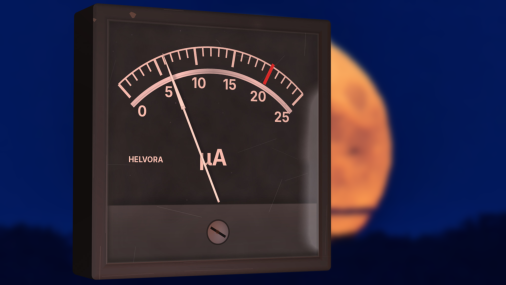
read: **6** µA
